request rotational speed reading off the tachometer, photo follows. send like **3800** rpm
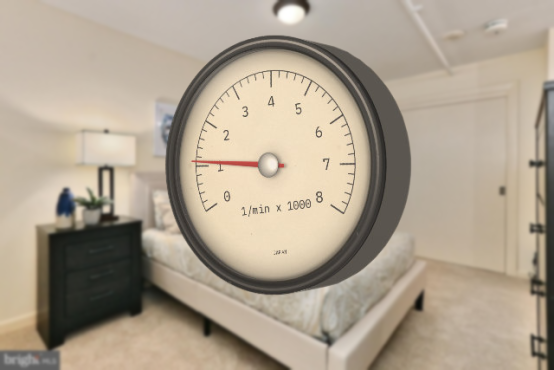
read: **1100** rpm
